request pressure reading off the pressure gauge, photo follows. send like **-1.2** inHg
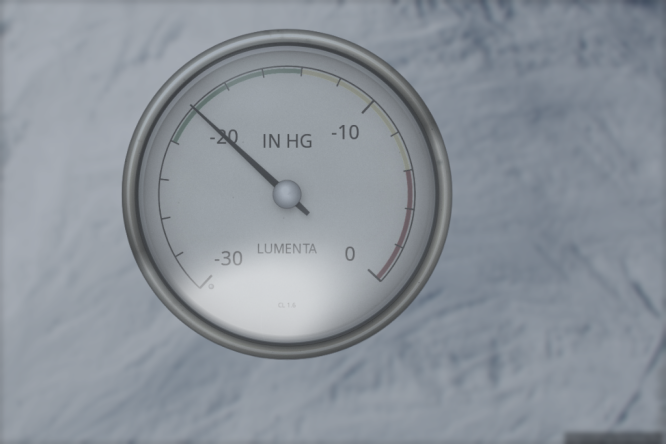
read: **-20** inHg
